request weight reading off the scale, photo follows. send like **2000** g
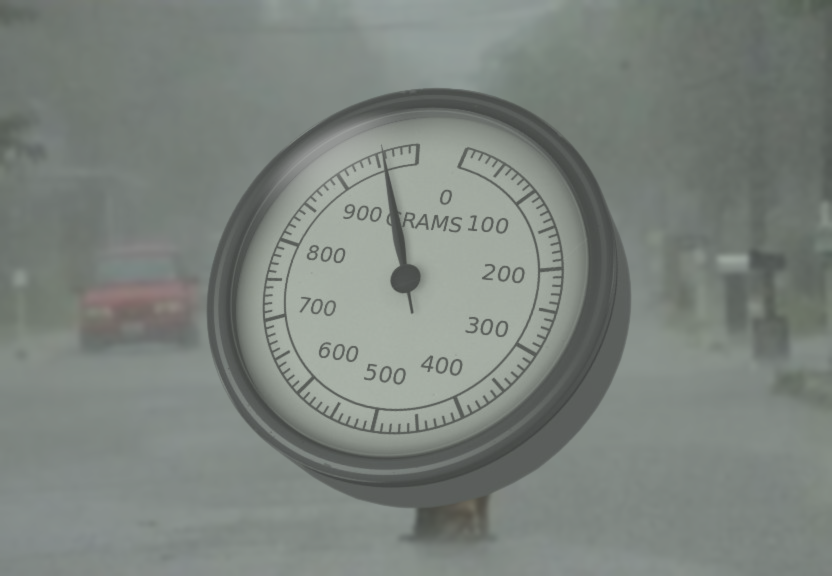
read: **960** g
